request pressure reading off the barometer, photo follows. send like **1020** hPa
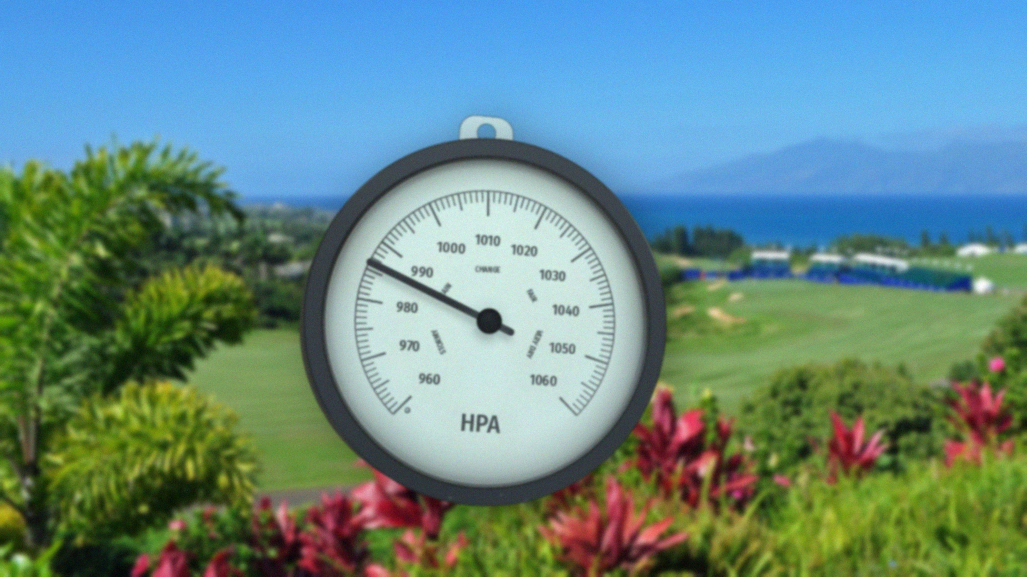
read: **986** hPa
